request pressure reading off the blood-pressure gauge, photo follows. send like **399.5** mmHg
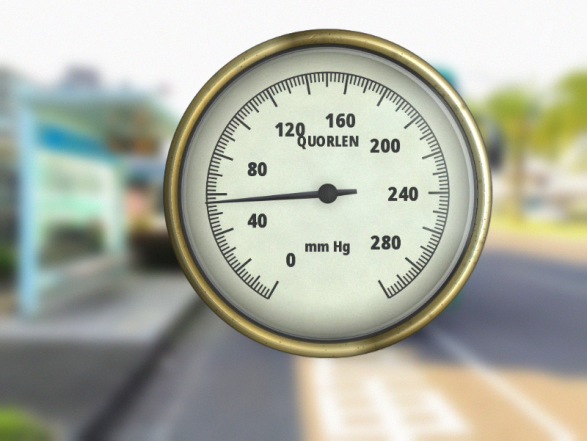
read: **56** mmHg
